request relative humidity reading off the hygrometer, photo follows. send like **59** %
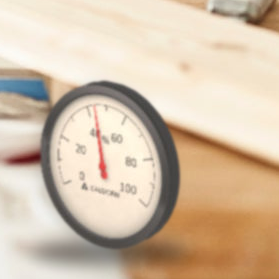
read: **45** %
